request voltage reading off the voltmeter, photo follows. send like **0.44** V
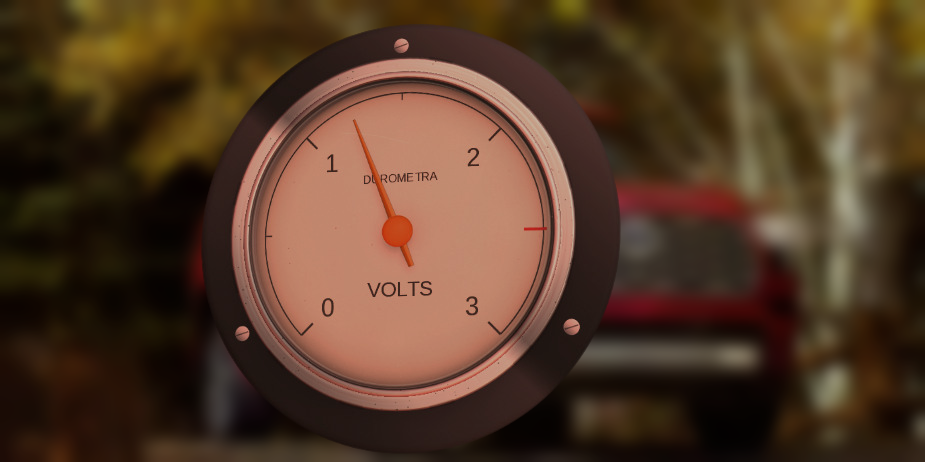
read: **1.25** V
